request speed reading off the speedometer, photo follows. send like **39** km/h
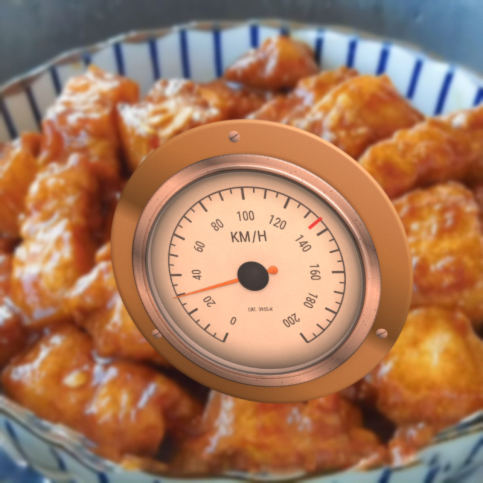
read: **30** km/h
